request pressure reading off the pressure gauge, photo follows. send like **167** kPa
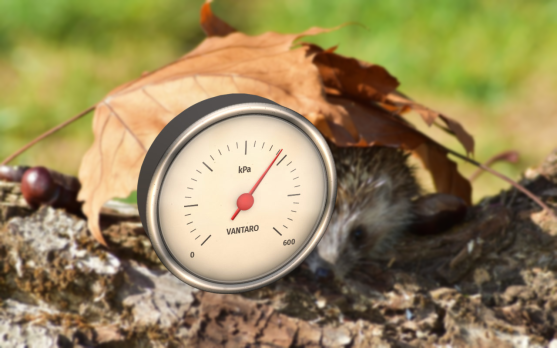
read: **380** kPa
